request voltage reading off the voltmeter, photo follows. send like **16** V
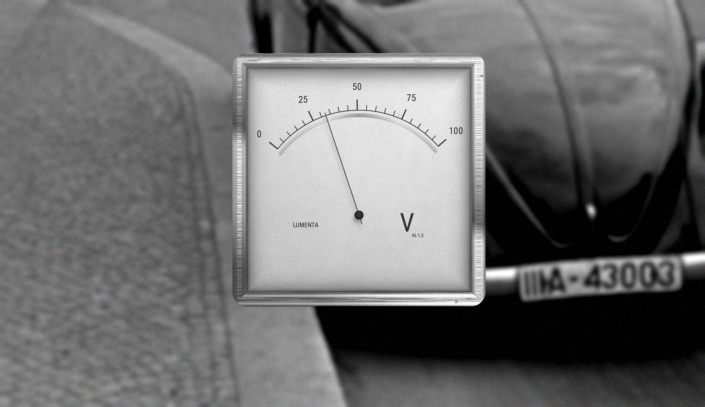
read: **32.5** V
